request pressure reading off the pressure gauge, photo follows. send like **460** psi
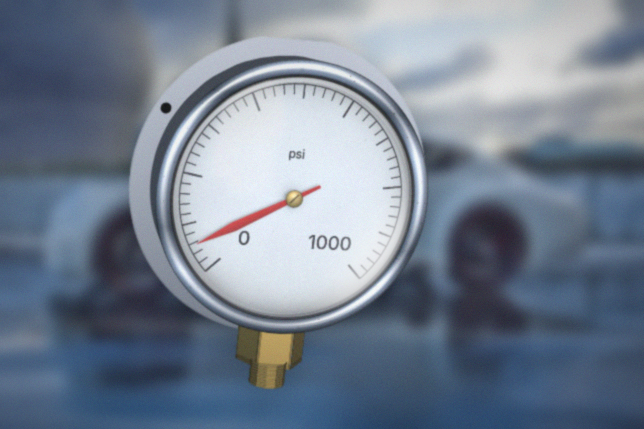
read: **60** psi
